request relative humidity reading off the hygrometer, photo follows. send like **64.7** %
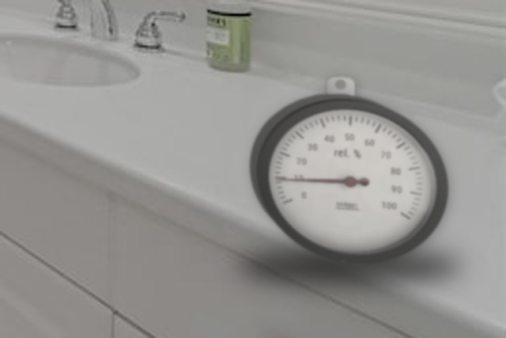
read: **10** %
